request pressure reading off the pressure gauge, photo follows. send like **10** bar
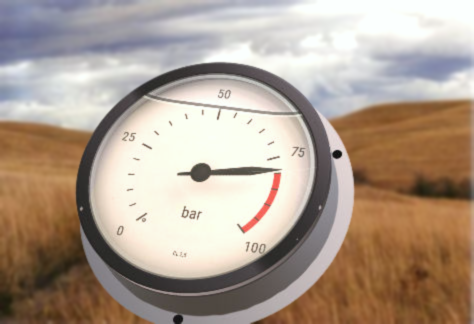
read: **80** bar
